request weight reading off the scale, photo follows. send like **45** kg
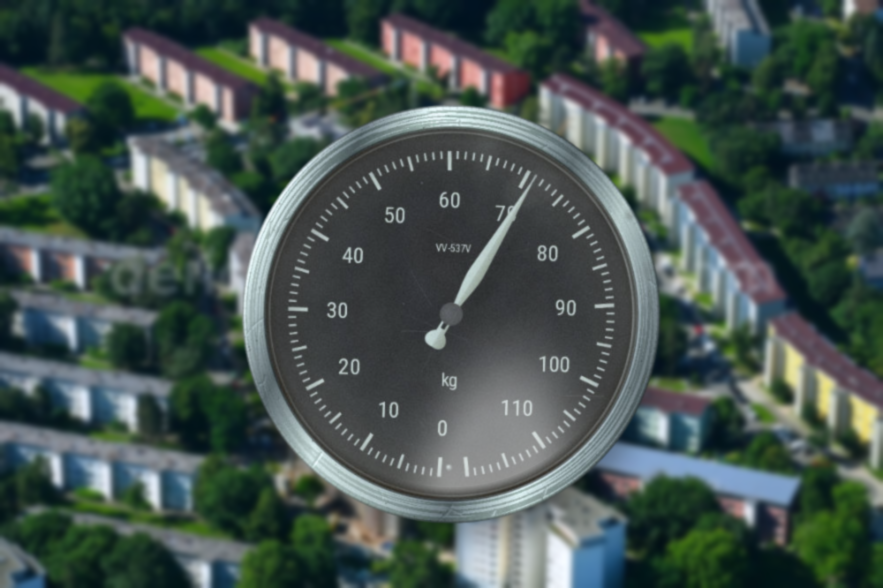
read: **71** kg
